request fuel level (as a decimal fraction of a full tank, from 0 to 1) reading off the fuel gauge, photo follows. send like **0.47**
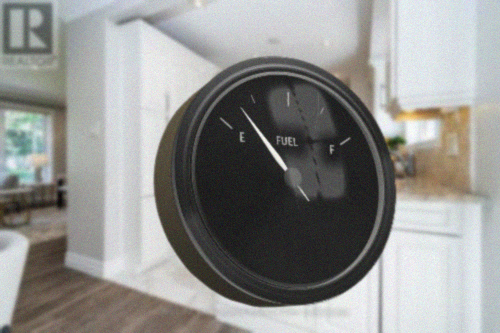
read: **0.125**
